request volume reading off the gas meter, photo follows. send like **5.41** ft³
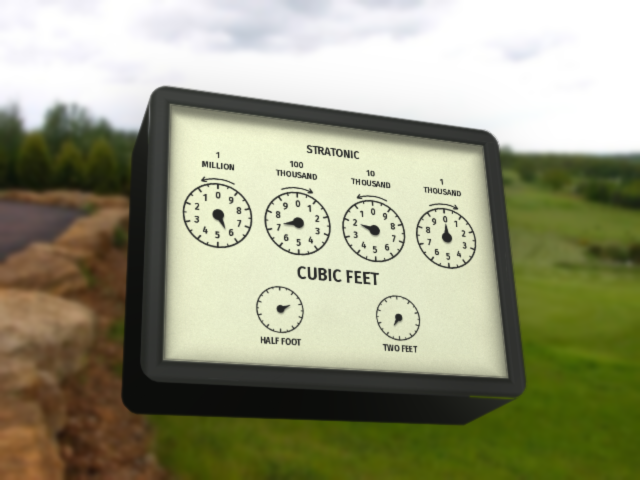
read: **572000** ft³
